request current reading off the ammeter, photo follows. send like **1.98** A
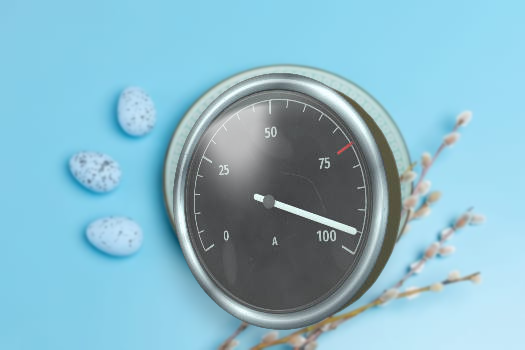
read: **95** A
